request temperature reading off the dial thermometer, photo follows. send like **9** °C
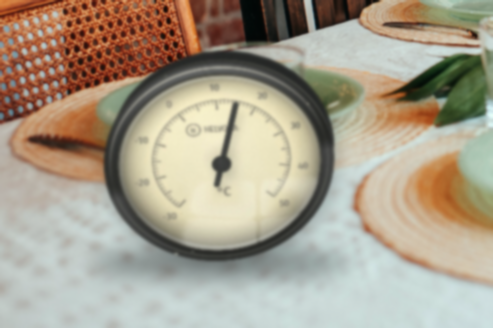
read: **15** °C
